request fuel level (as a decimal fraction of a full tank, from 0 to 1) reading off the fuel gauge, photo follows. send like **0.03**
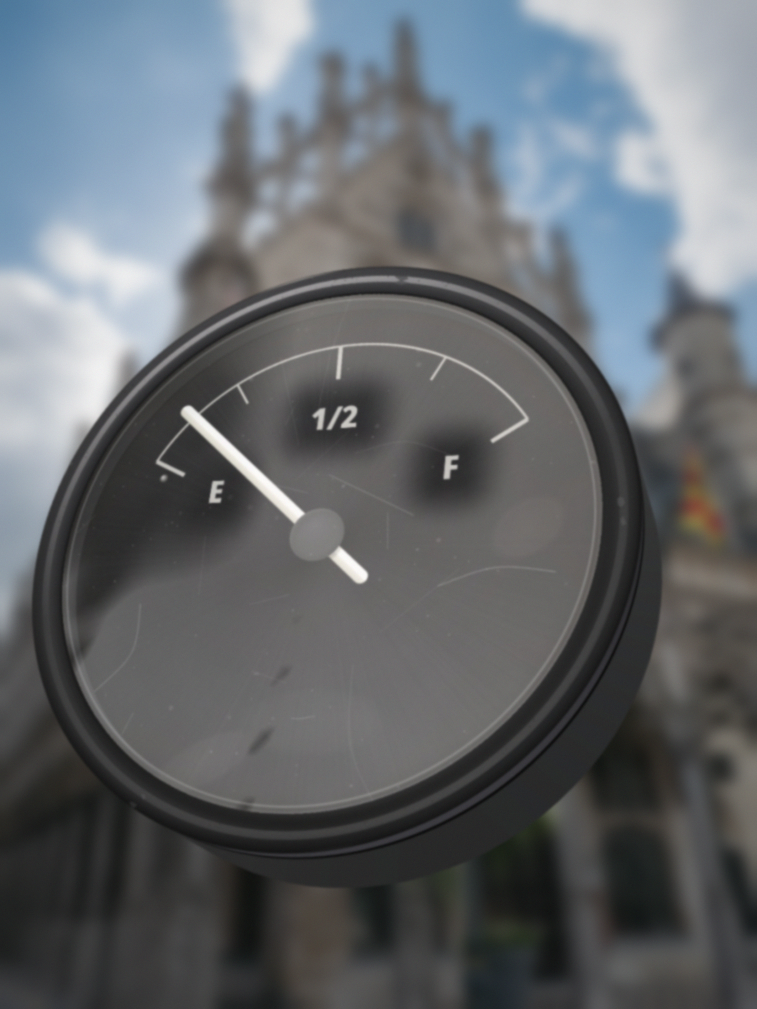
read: **0.125**
